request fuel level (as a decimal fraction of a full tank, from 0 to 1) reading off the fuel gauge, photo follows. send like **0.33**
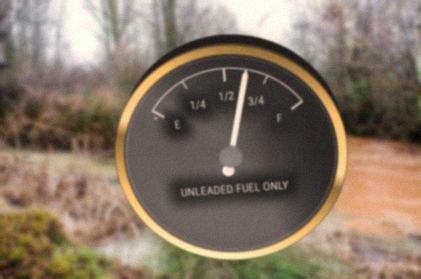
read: **0.625**
